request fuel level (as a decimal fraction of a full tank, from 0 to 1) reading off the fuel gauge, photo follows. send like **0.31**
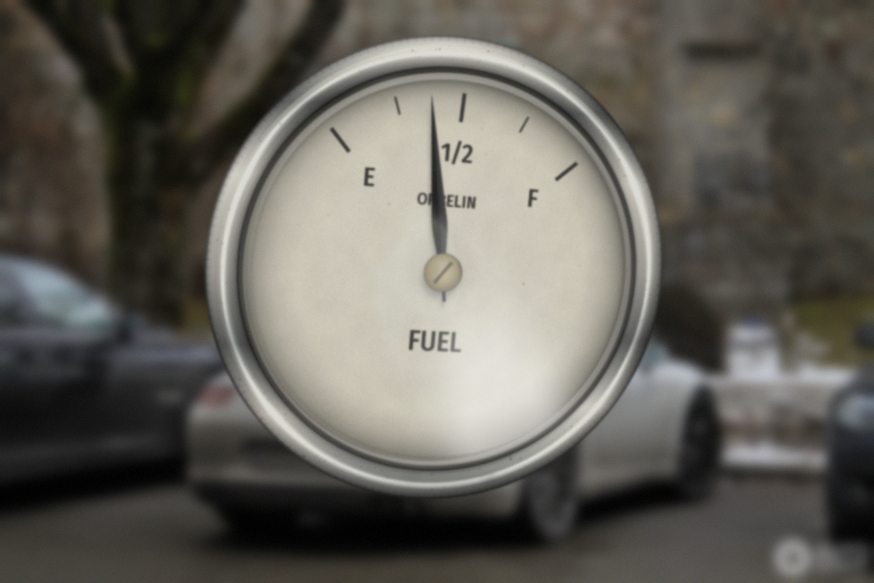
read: **0.375**
